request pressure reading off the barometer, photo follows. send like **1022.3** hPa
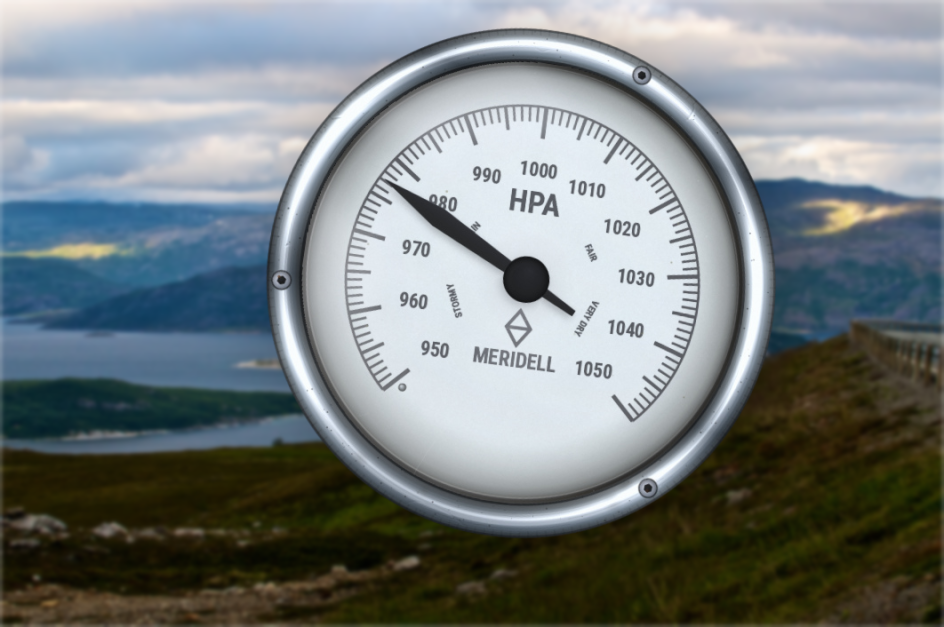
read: **977** hPa
